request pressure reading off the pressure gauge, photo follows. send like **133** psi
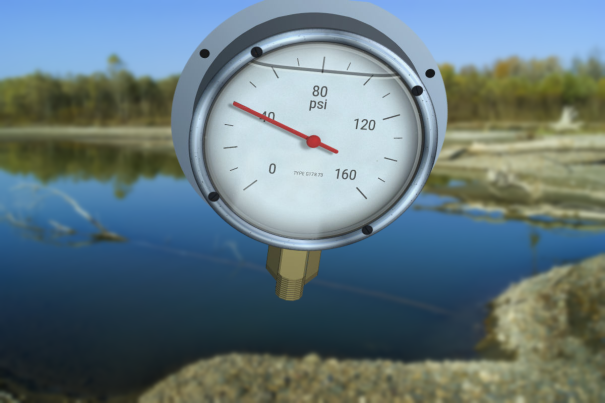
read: **40** psi
